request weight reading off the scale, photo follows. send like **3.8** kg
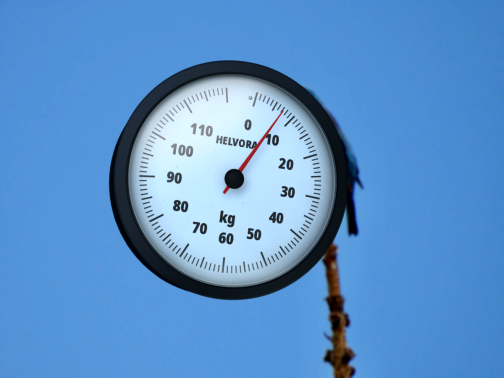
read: **7** kg
